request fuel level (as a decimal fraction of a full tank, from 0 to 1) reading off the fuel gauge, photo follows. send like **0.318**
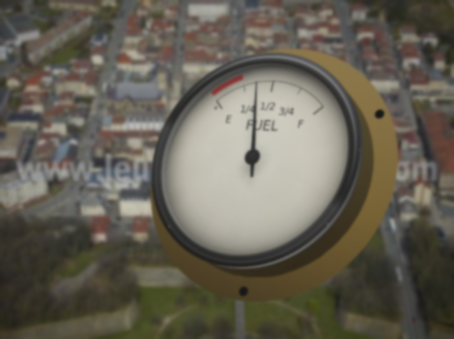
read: **0.375**
